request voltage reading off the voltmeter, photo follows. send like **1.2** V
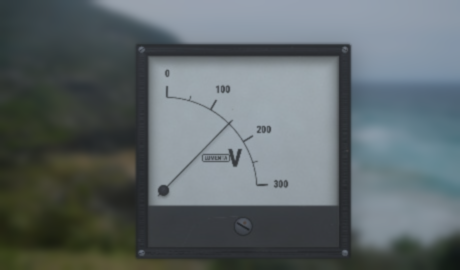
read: **150** V
